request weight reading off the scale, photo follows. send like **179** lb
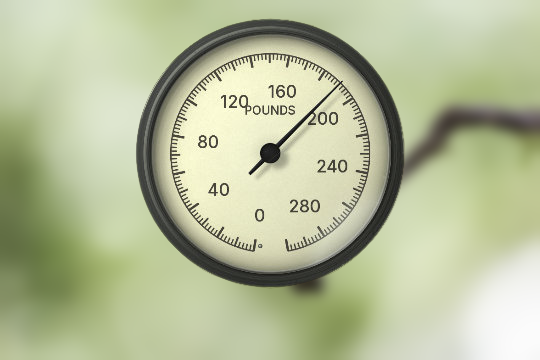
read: **190** lb
